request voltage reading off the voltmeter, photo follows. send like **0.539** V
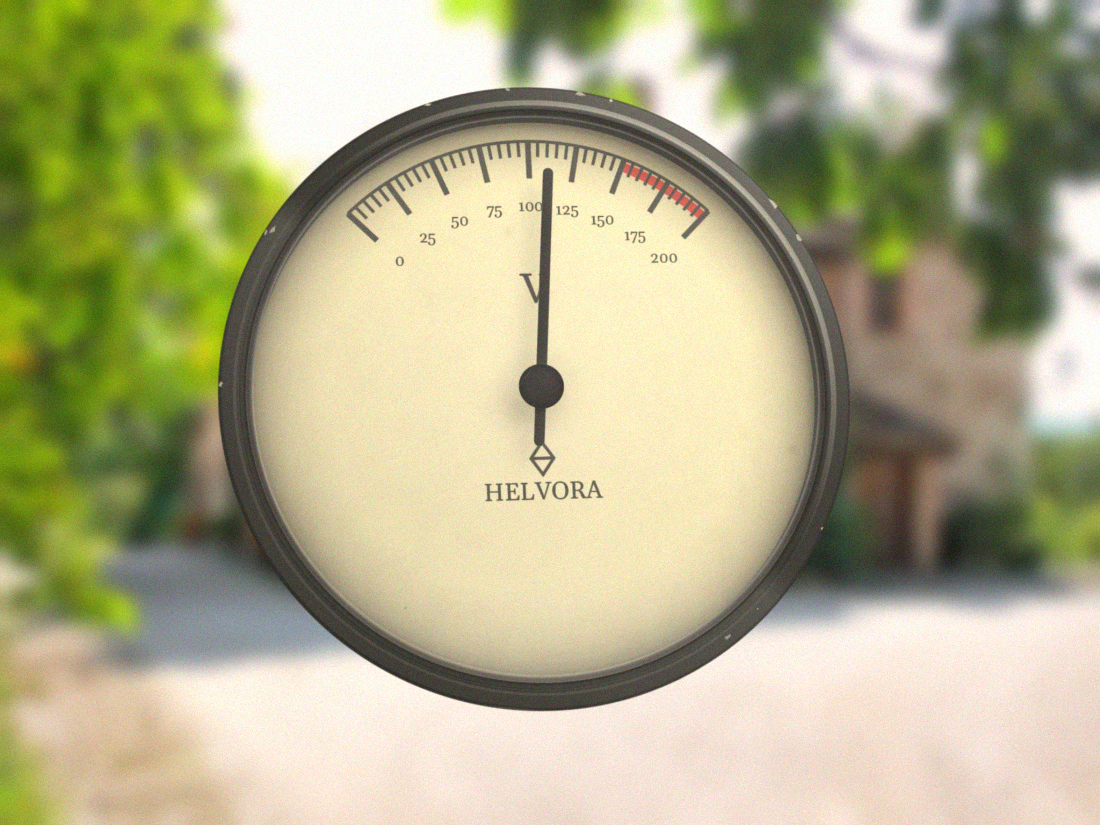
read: **110** V
